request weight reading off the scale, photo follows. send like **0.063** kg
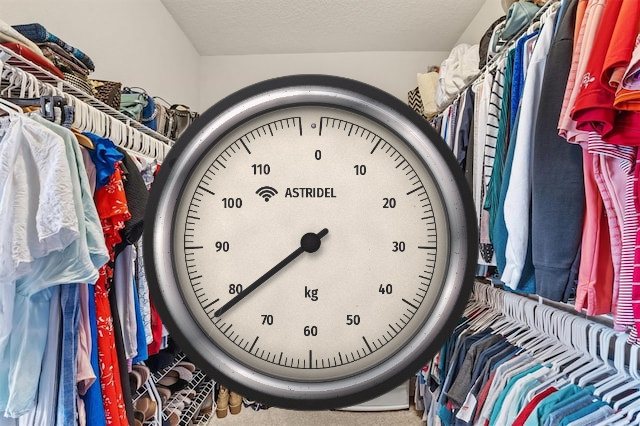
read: **78** kg
